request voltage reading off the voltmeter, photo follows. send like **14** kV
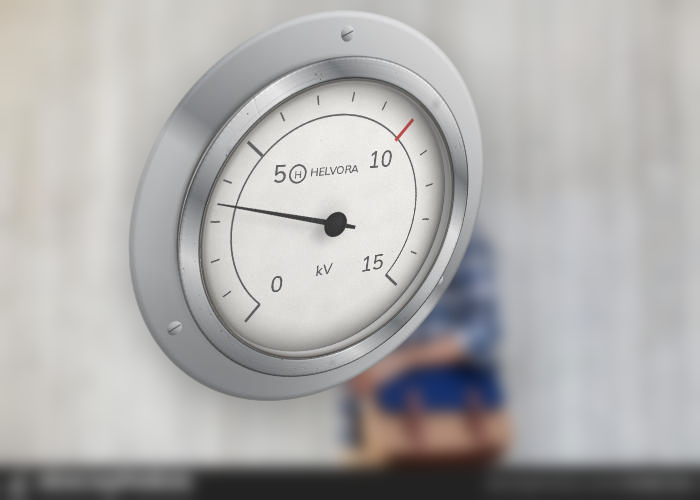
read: **3.5** kV
